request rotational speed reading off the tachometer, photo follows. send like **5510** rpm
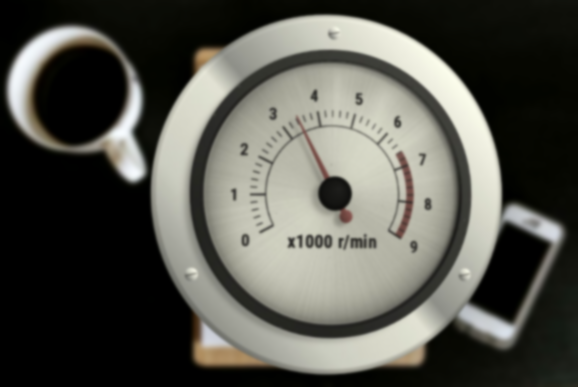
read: **3400** rpm
